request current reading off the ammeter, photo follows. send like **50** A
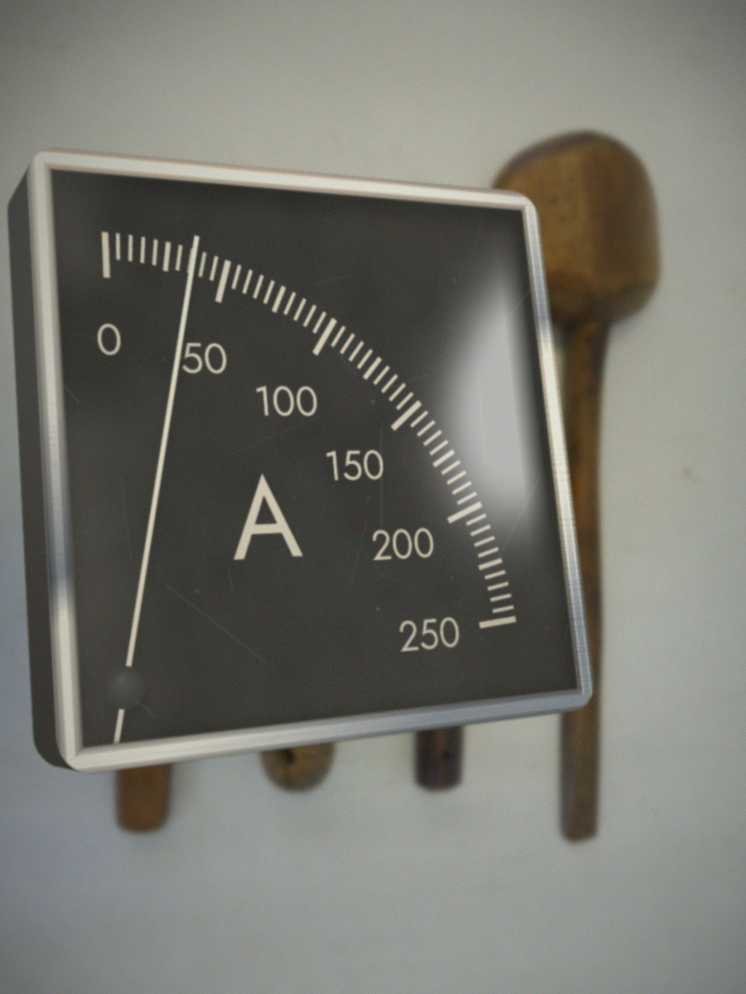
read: **35** A
